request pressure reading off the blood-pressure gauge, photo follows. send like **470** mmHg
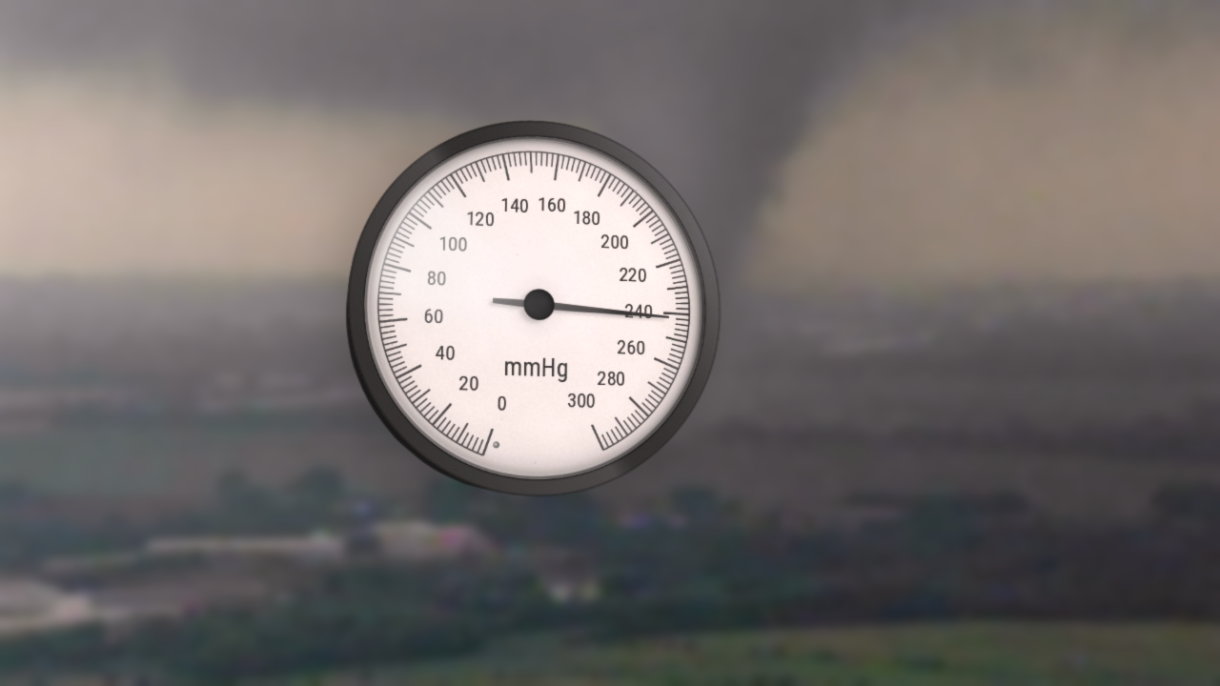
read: **242** mmHg
